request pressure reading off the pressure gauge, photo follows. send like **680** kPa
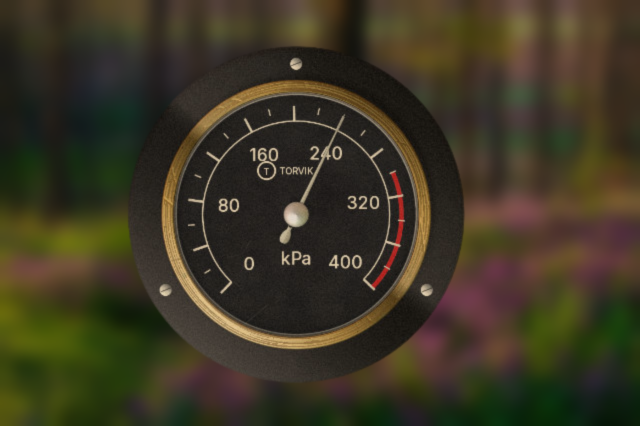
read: **240** kPa
